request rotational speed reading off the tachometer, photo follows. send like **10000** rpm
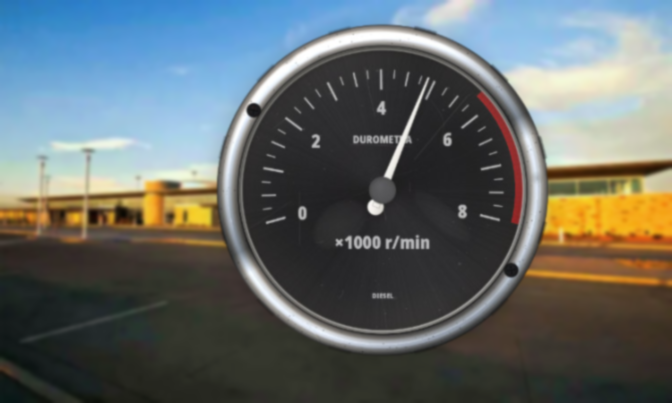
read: **4875** rpm
